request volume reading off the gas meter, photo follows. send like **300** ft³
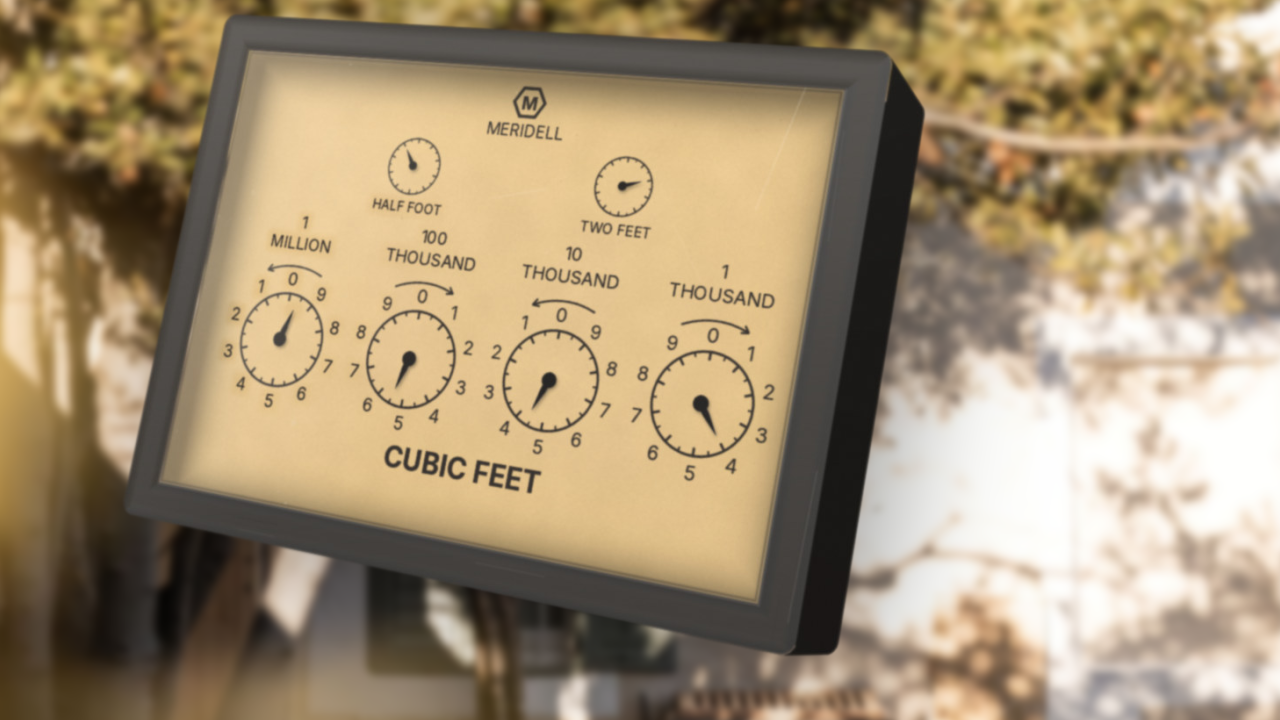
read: **954400** ft³
